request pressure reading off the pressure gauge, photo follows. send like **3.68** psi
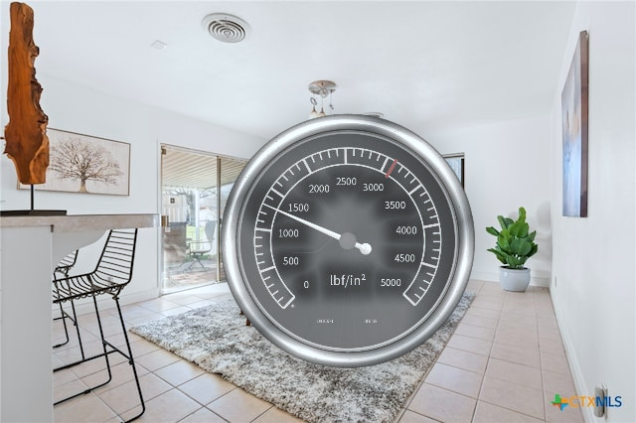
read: **1300** psi
